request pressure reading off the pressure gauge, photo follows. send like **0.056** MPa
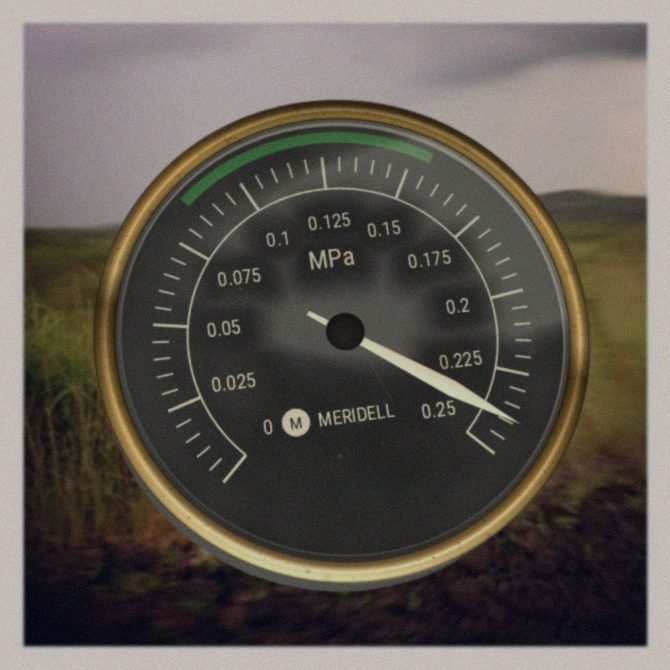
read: **0.24** MPa
